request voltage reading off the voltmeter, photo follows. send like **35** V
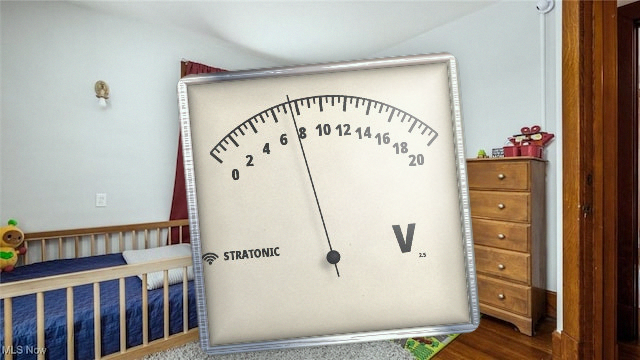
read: **7.5** V
